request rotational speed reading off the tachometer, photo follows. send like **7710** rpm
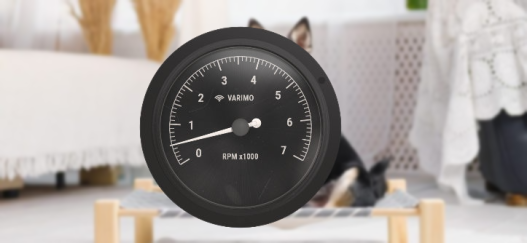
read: **500** rpm
